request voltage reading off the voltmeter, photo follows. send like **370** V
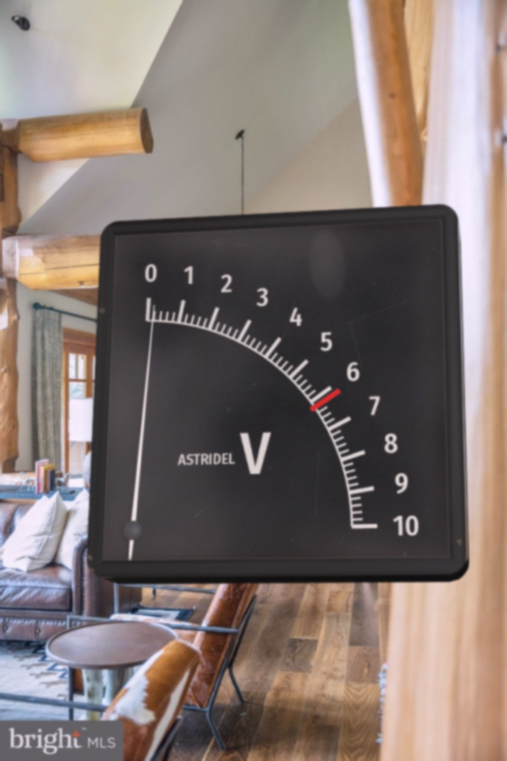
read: **0.2** V
